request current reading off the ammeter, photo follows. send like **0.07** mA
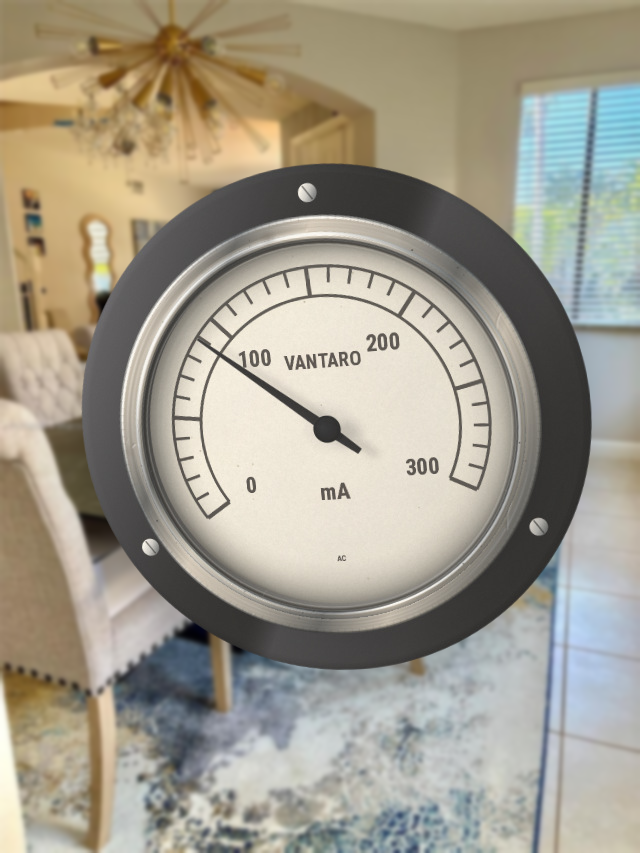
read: **90** mA
